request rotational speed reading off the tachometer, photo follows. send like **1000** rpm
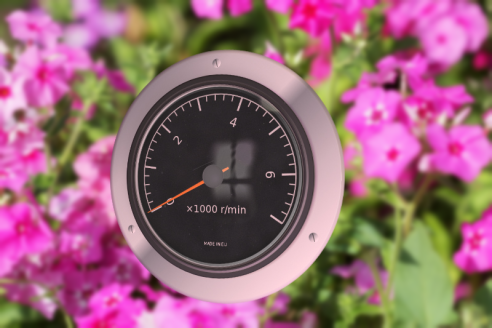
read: **0** rpm
